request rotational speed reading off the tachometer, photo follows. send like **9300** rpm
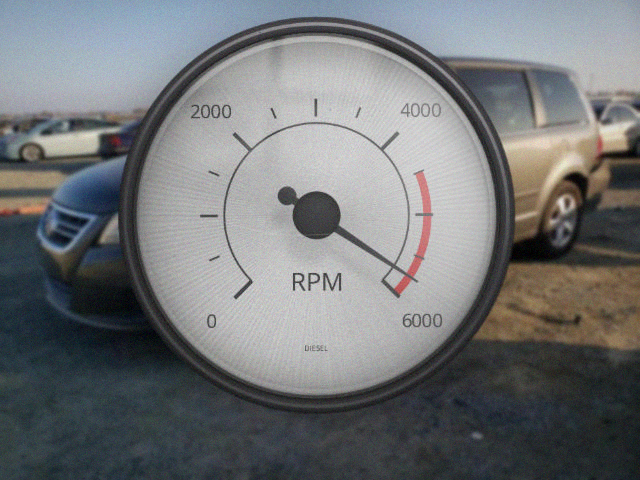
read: **5750** rpm
